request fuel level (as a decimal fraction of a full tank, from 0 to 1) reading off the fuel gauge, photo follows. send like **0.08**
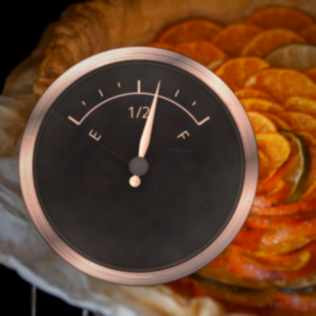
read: **0.625**
